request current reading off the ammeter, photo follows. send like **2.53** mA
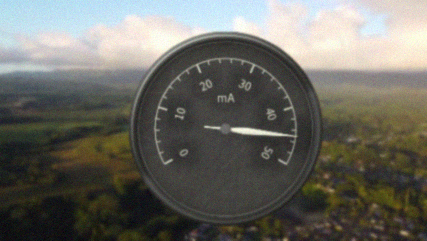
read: **45** mA
